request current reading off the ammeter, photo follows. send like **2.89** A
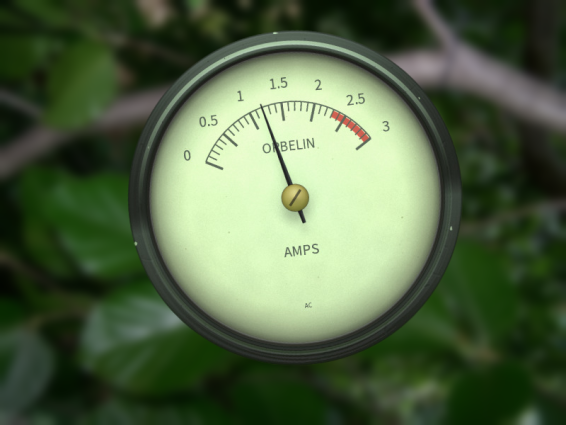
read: **1.2** A
